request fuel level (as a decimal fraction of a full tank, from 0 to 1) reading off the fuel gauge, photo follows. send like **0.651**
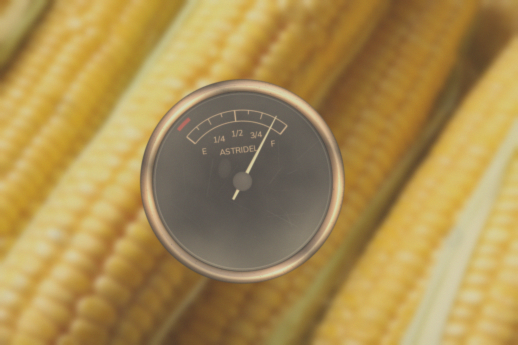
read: **0.875**
